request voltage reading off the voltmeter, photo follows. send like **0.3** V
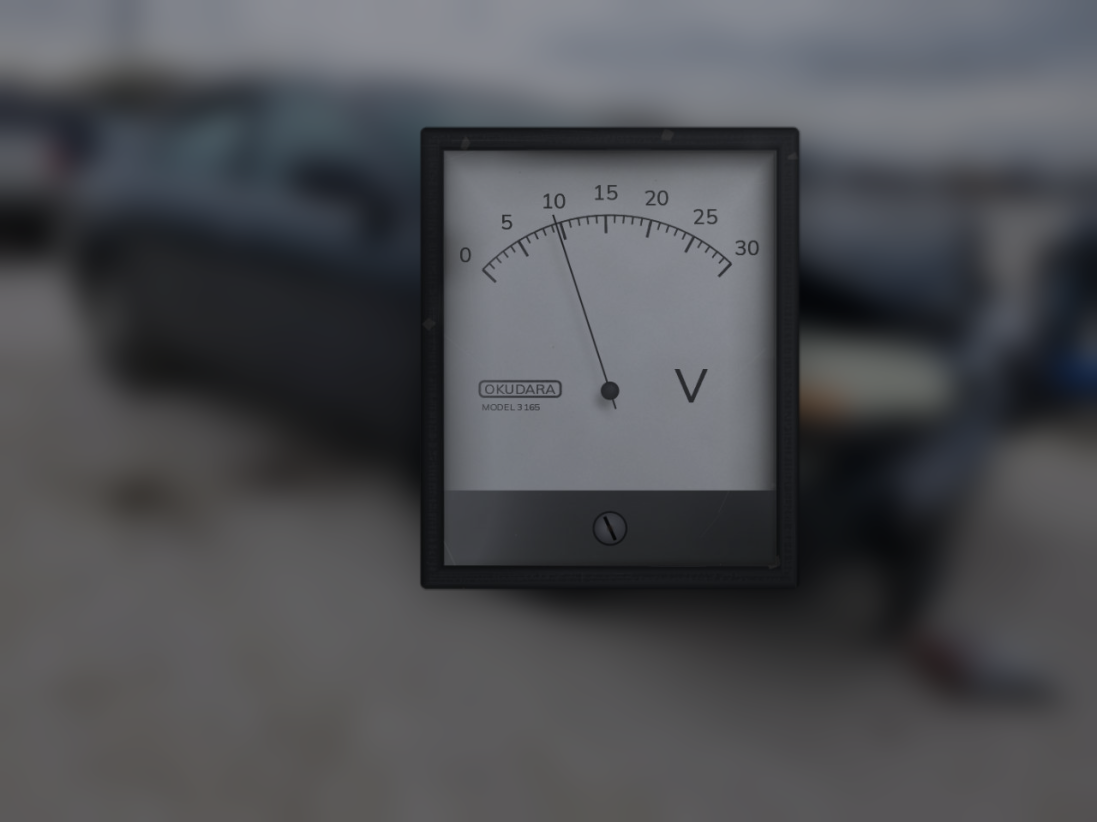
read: **9.5** V
